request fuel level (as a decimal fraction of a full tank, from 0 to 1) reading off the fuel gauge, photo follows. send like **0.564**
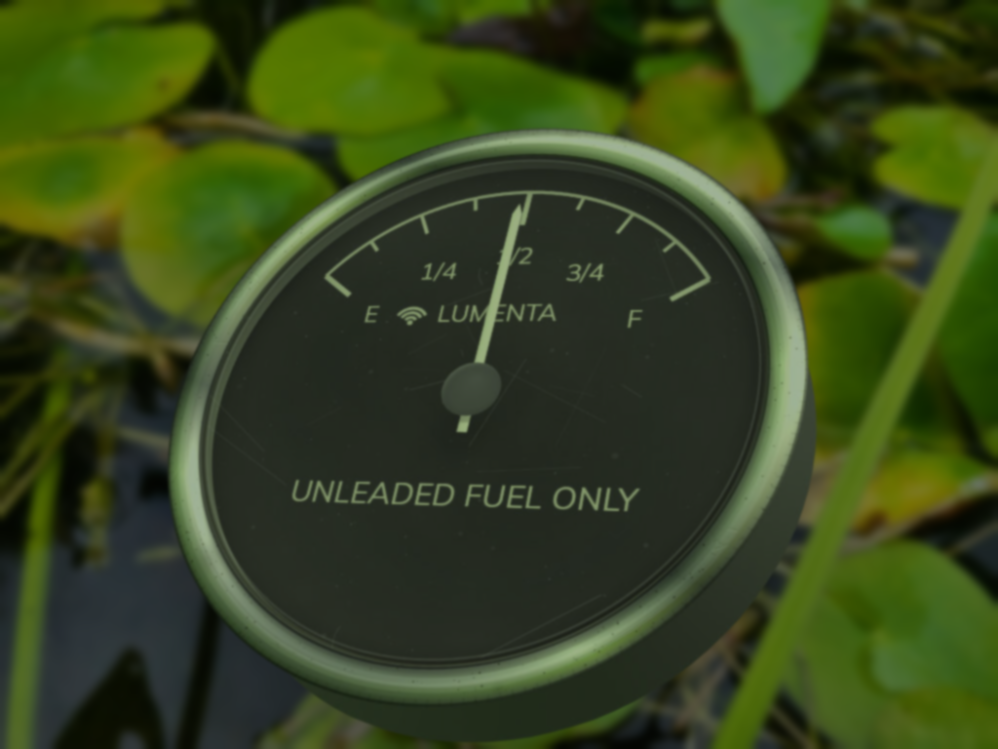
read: **0.5**
